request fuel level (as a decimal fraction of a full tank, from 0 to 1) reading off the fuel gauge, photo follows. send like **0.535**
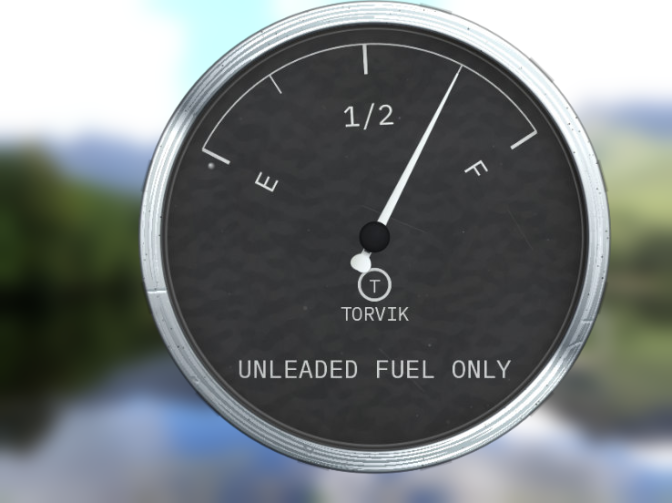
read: **0.75**
